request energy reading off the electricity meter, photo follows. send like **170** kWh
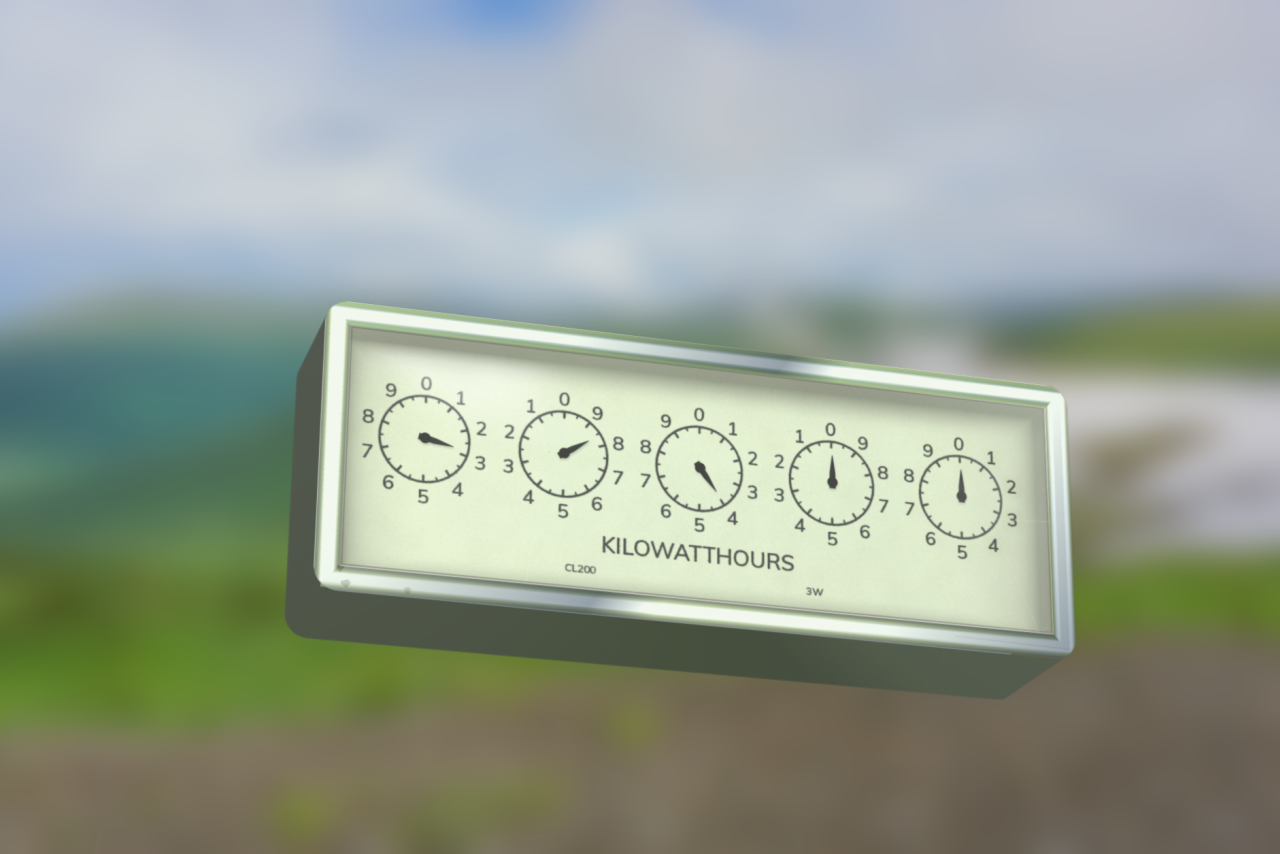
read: **28400** kWh
